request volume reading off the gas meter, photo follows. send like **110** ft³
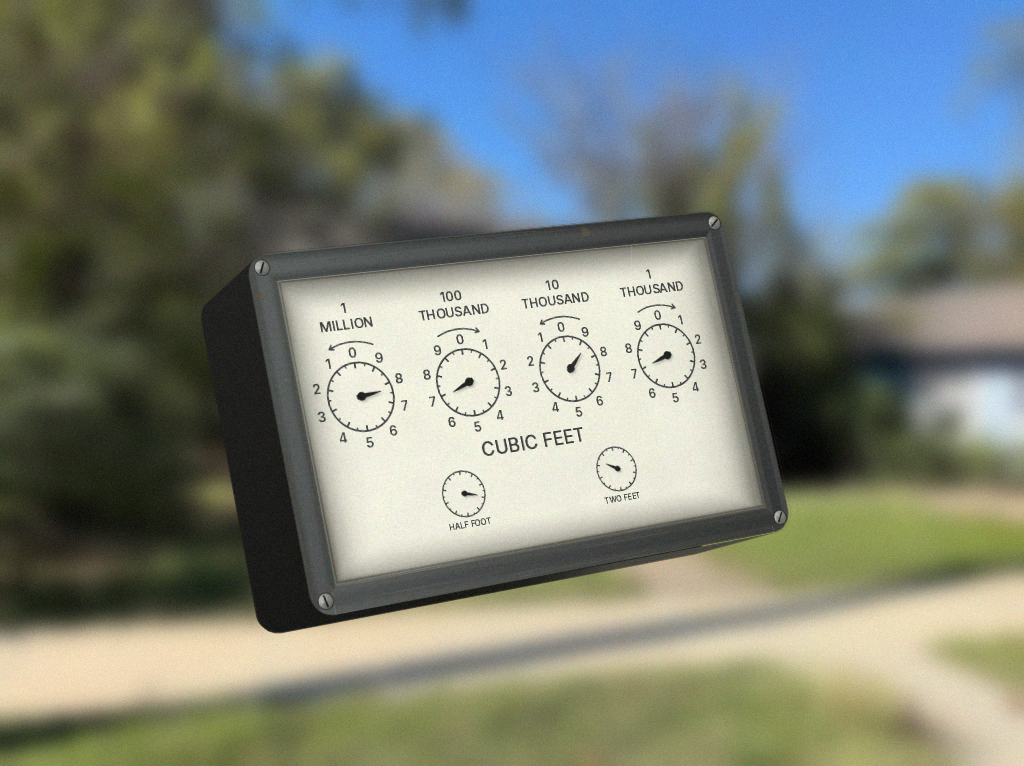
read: **768700** ft³
